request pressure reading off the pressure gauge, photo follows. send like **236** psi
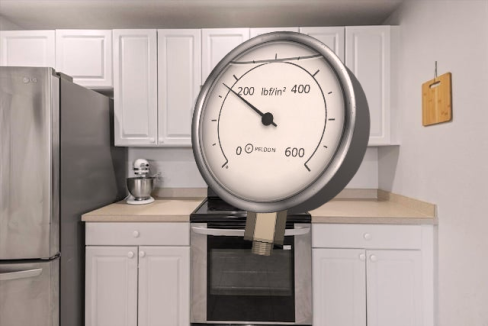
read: **175** psi
